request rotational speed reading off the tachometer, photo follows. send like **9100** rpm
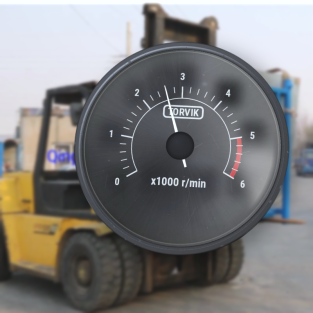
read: **2600** rpm
